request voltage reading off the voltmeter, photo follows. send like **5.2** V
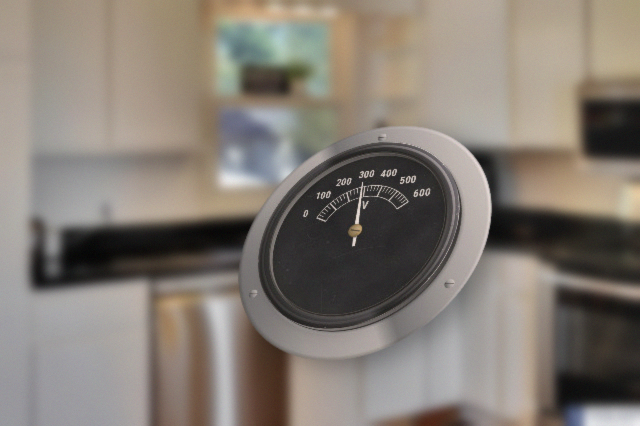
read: **300** V
